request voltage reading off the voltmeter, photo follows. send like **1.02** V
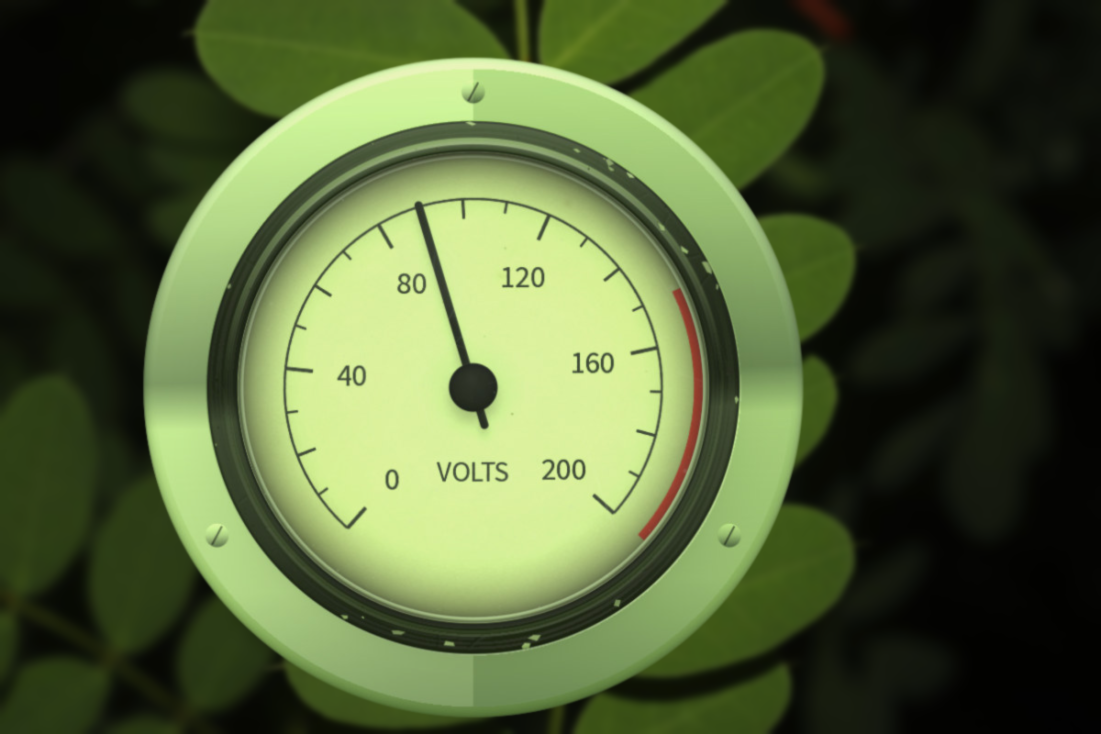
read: **90** V
